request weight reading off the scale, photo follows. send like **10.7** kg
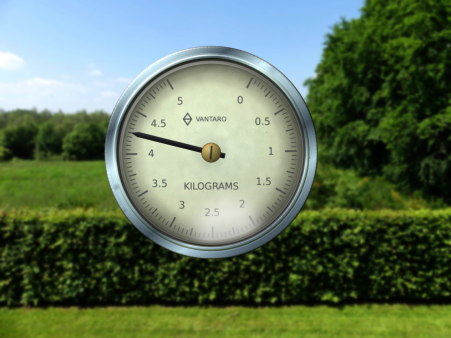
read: **4.25** kg
